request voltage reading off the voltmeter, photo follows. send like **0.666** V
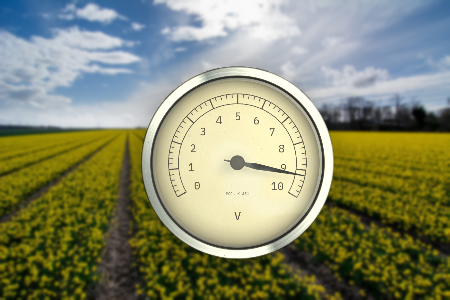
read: **9.2** V
